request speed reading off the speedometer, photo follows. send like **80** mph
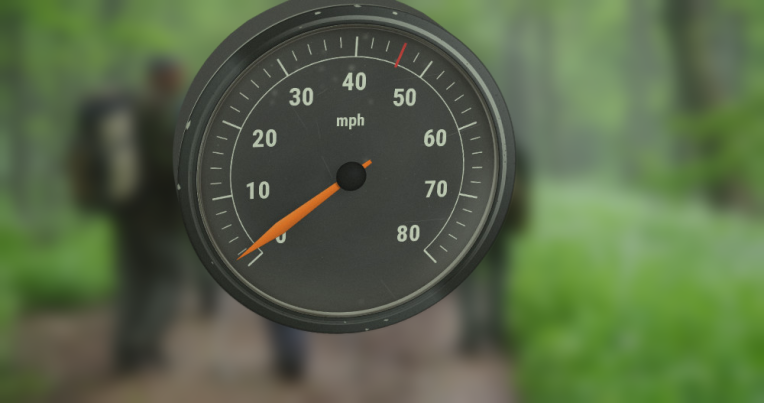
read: **2** mph
